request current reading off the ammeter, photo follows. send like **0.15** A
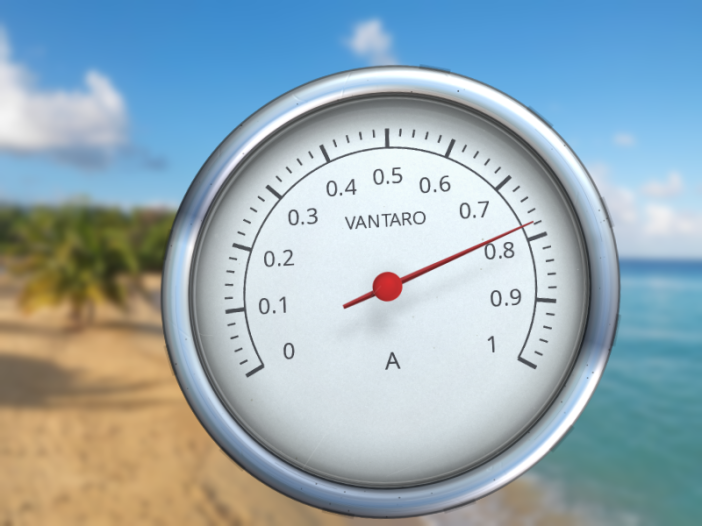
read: **0.78** A
